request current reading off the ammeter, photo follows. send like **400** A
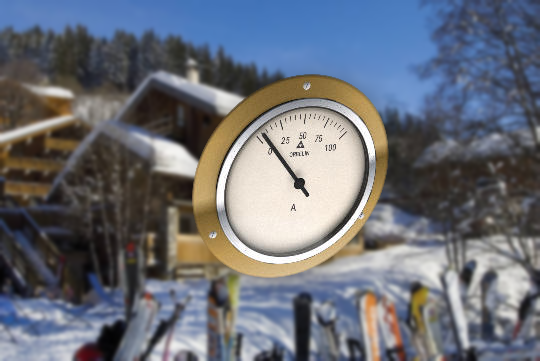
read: **5** A
